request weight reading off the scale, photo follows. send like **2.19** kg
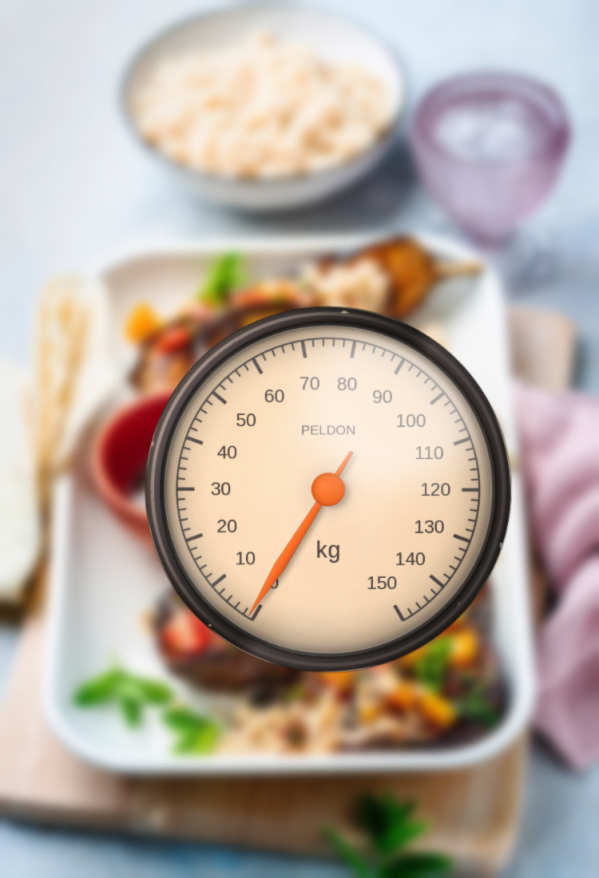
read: **1** kg
